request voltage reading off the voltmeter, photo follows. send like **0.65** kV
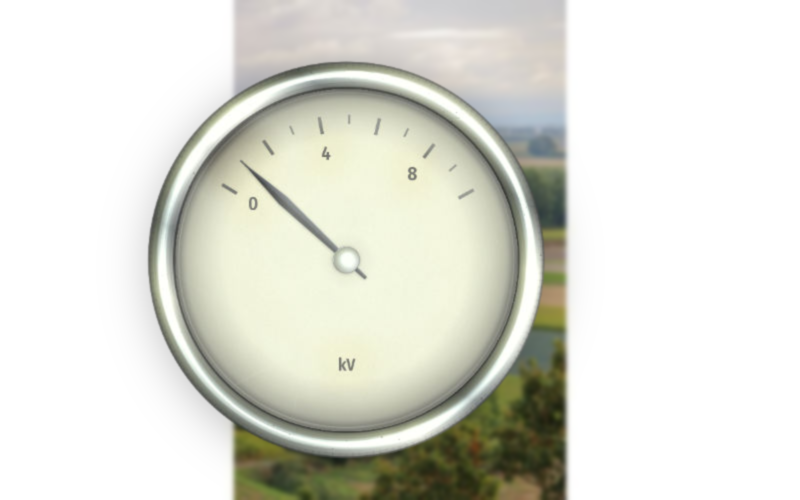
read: **1** kV
